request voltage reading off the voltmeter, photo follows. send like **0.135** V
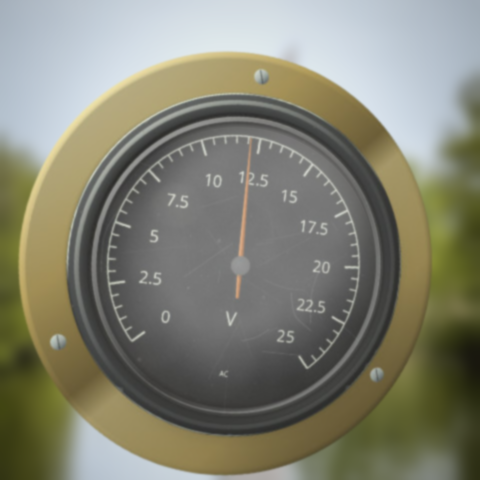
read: **12** V
